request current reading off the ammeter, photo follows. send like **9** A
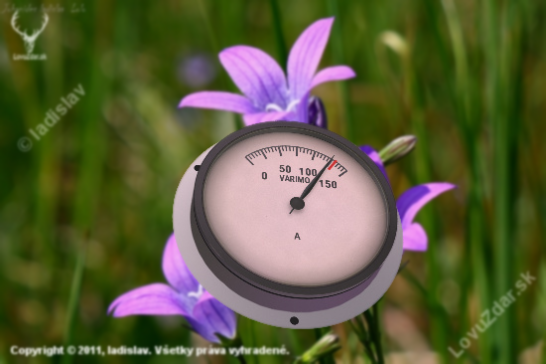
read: **125** A
